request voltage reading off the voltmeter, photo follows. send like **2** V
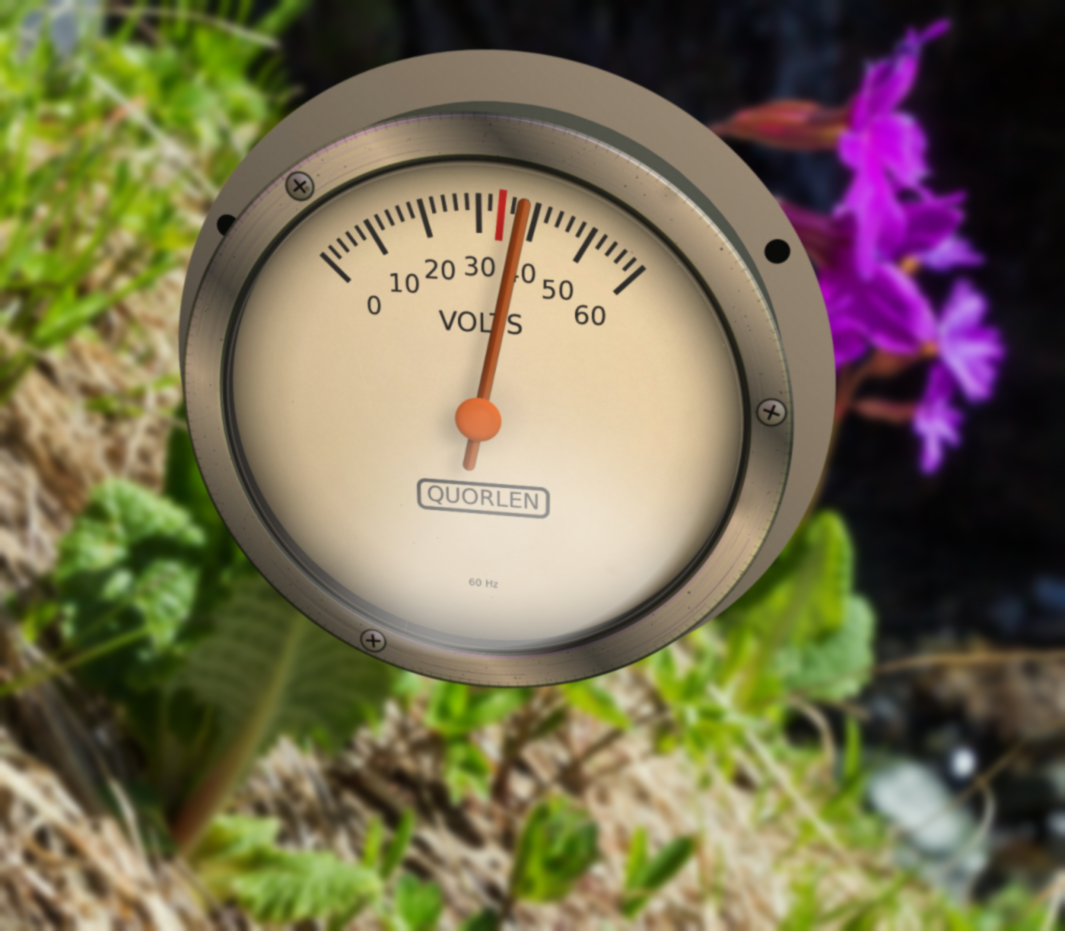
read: **38** V
